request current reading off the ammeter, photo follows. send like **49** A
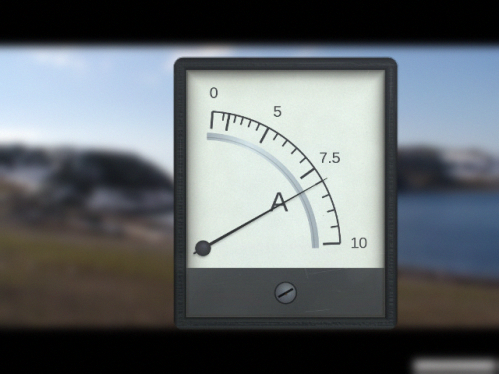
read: **8** A
